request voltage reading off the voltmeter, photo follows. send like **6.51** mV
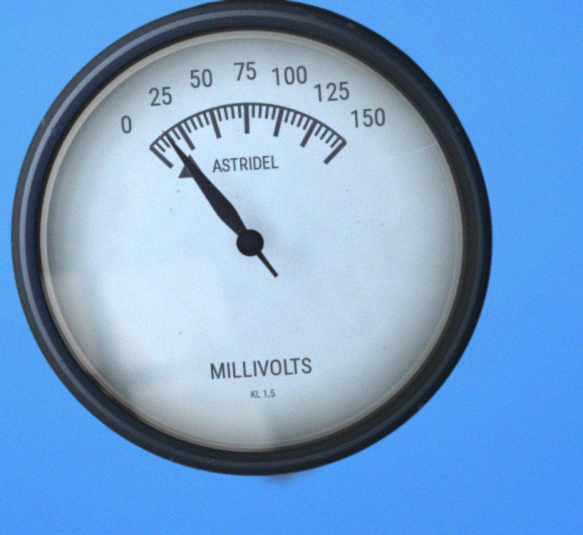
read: **15** mV
